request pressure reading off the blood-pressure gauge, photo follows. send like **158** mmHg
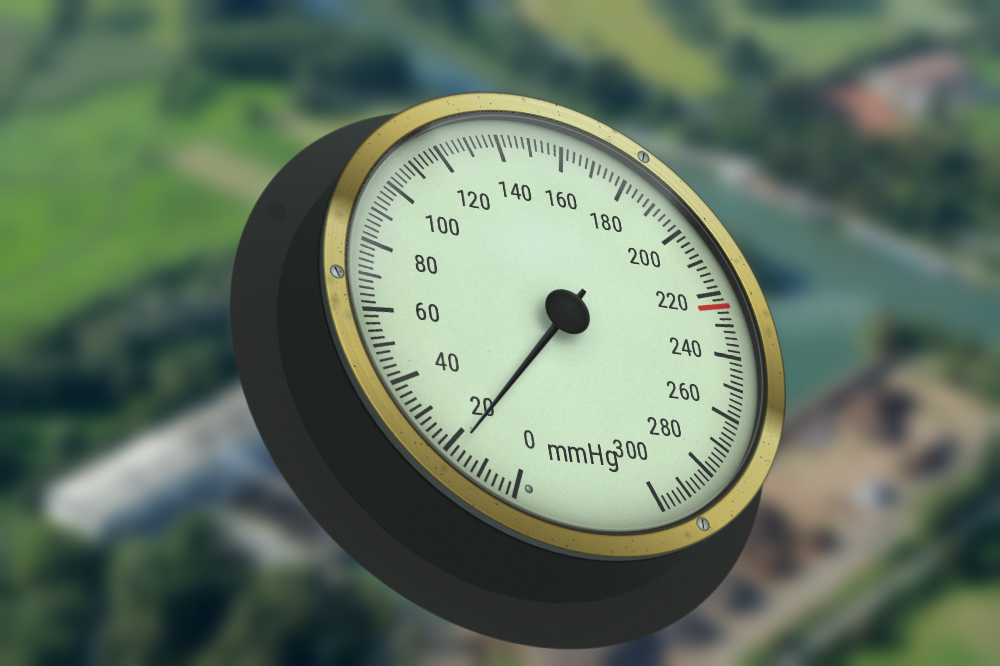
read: **18** mmHg
